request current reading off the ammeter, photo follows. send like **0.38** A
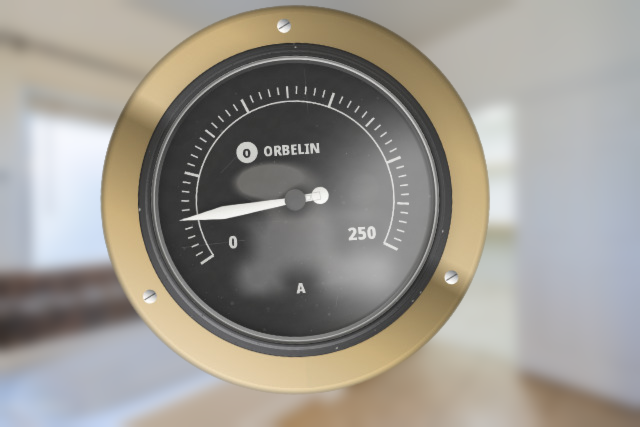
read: **25** A
